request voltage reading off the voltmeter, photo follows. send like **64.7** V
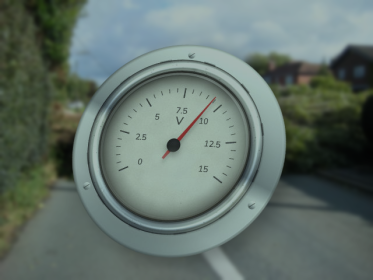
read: **9.5** V
